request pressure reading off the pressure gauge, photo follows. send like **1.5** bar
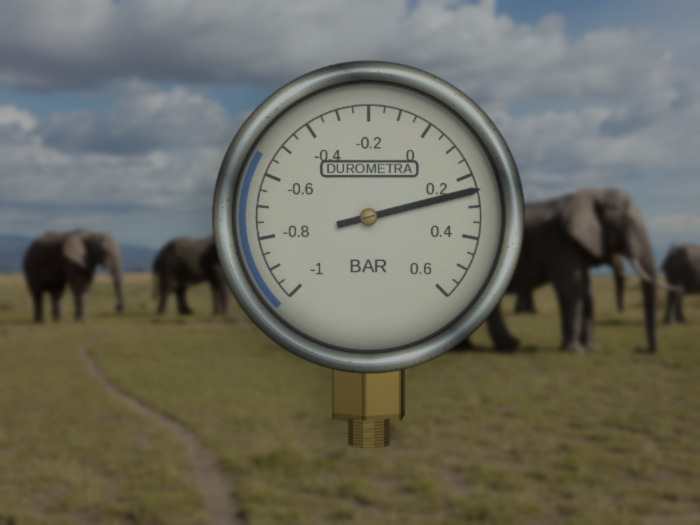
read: **0.25** bar
